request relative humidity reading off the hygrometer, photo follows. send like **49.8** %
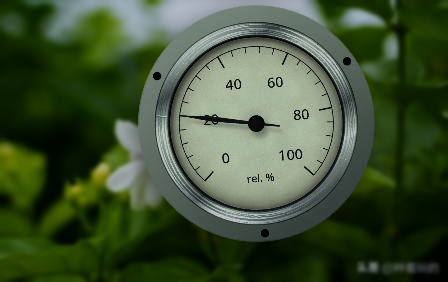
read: **20** %
